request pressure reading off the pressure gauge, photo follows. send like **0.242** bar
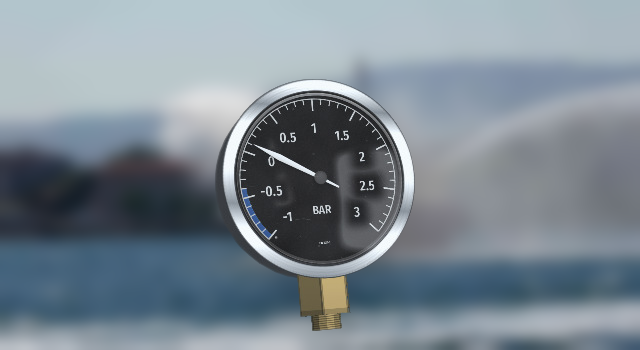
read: **0.1** bar
